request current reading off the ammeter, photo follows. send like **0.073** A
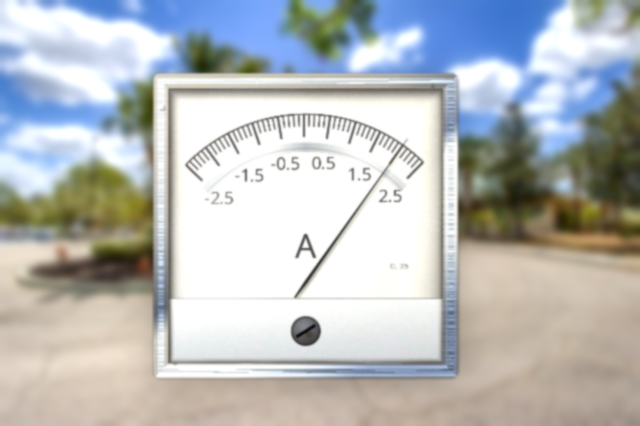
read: **2** A
